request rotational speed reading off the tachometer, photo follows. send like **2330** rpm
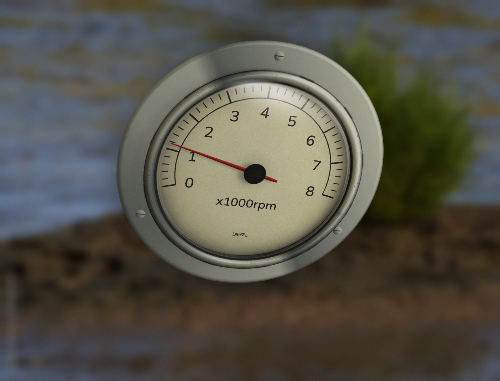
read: **1200** rpm
